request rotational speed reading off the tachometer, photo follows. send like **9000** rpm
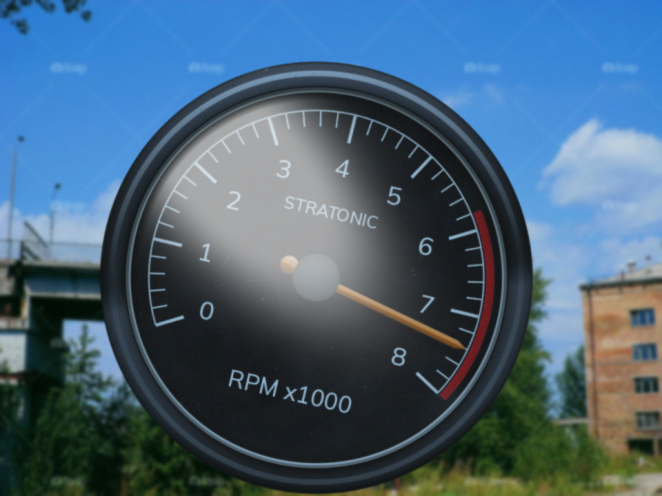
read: **7400** rpm
